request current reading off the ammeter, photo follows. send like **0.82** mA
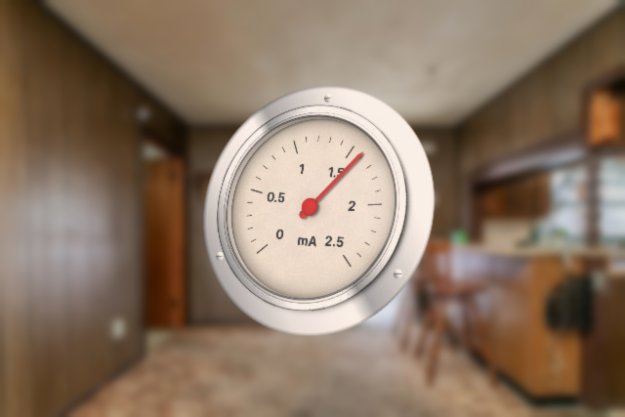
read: **1.6** mA
